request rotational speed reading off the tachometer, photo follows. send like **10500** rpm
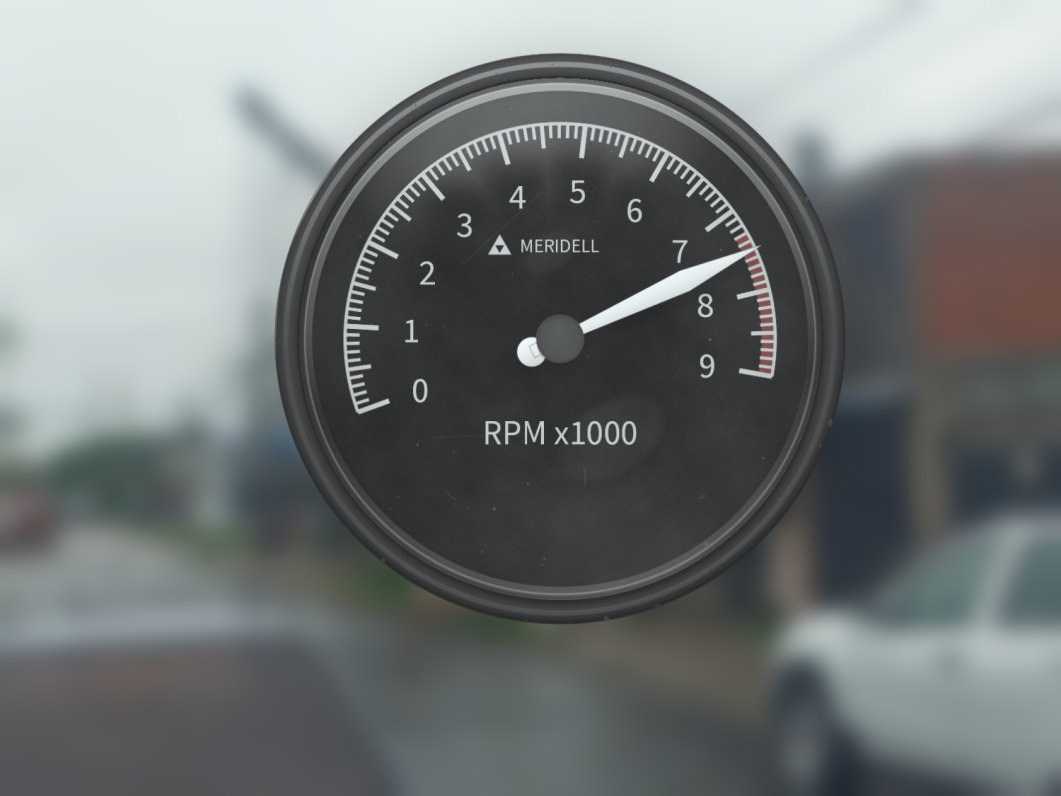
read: **7500** rpm
